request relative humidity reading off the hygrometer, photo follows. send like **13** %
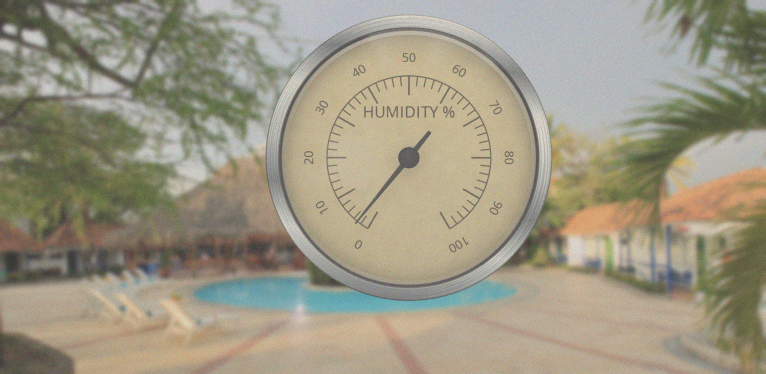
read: **3** %
